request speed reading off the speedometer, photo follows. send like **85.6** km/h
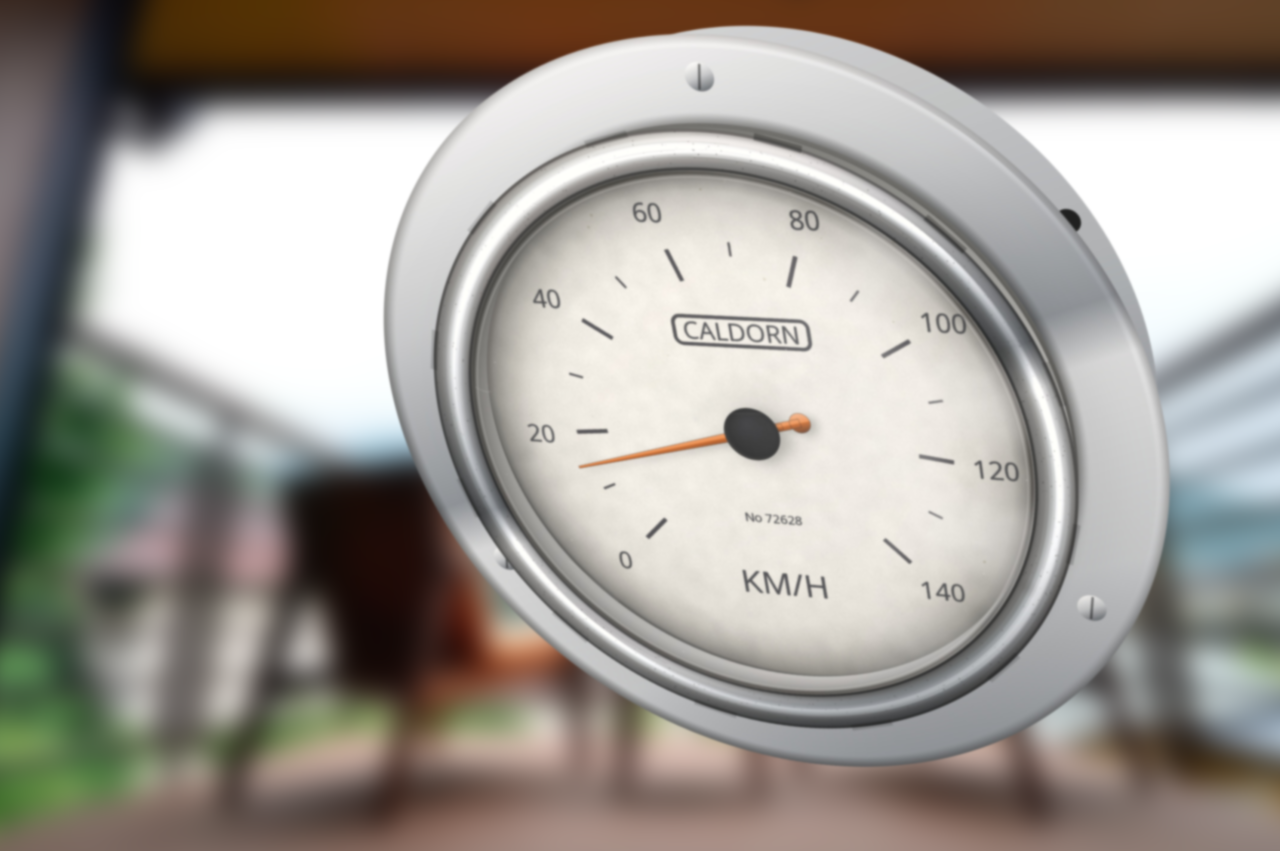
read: **15** km/h
